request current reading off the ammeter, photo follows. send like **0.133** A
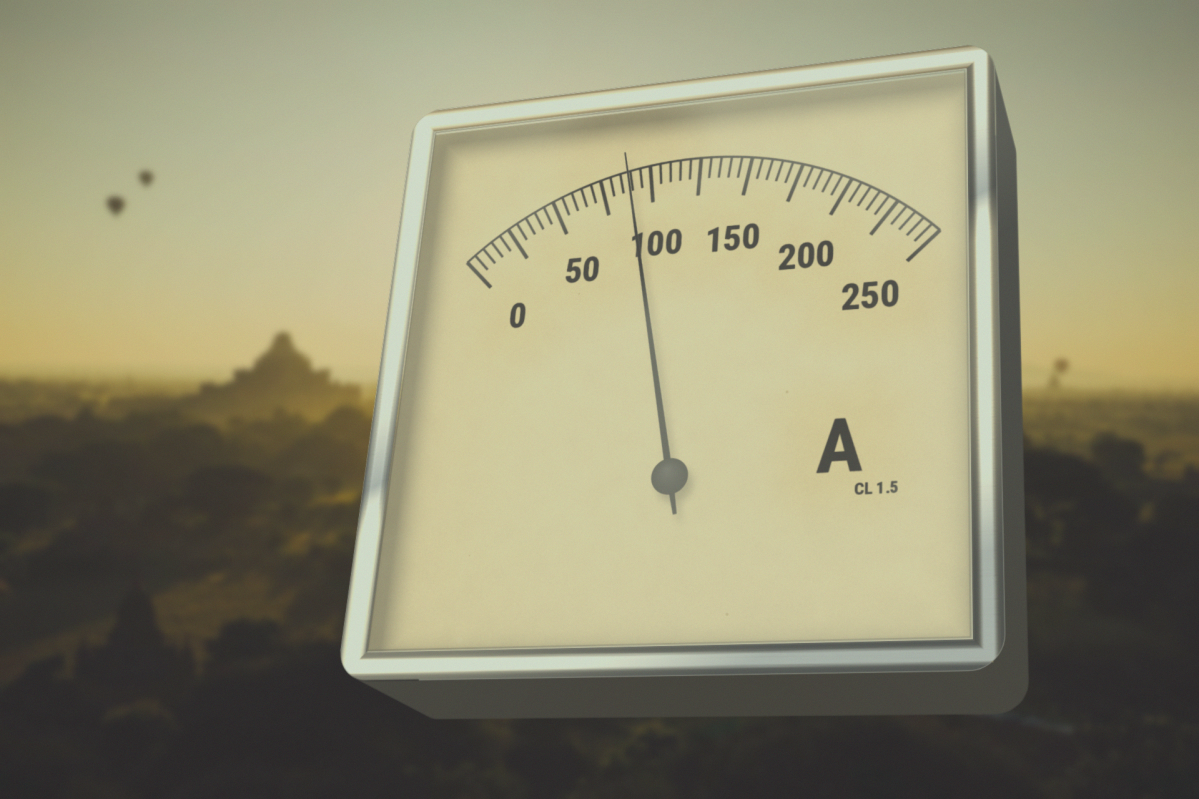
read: **90** A
